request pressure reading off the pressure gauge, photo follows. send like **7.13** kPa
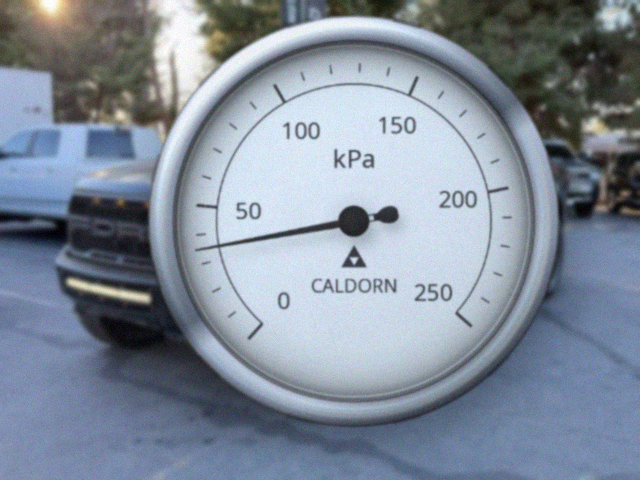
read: **35** kPa
